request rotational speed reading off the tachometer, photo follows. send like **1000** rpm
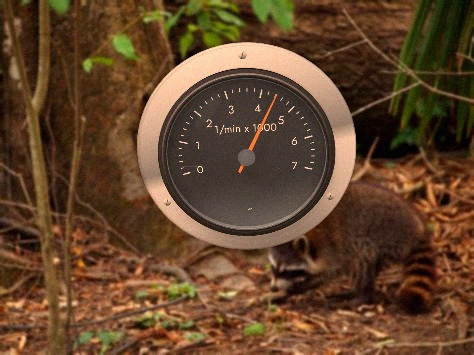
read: **4400** rpm
